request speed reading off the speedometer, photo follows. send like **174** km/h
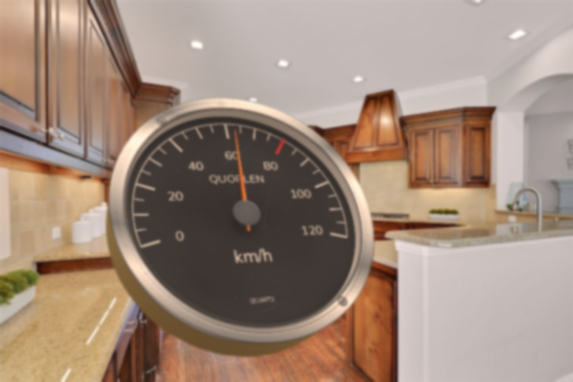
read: **62.5** km/h
